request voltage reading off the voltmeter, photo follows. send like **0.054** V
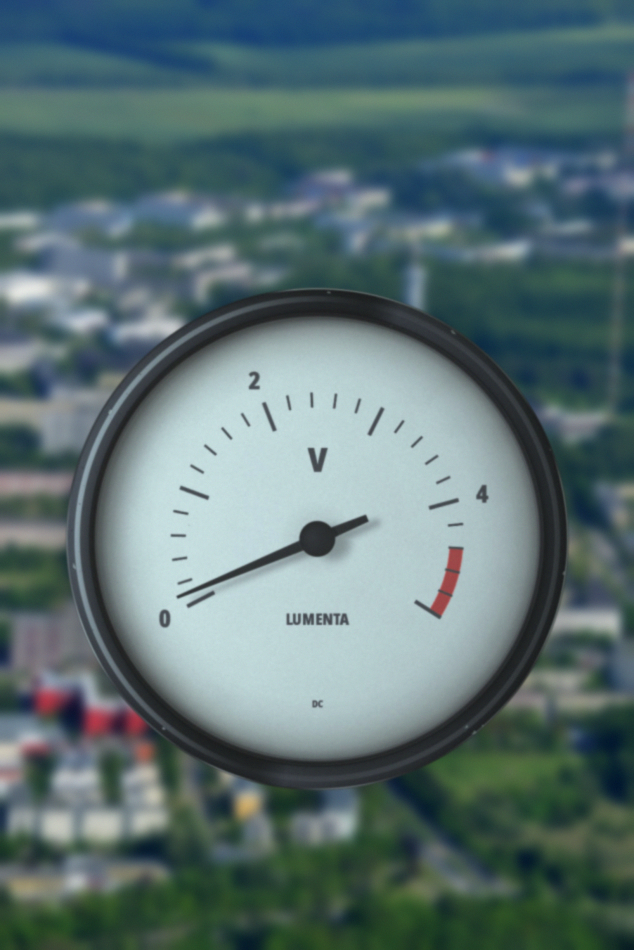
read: **0.1** V
